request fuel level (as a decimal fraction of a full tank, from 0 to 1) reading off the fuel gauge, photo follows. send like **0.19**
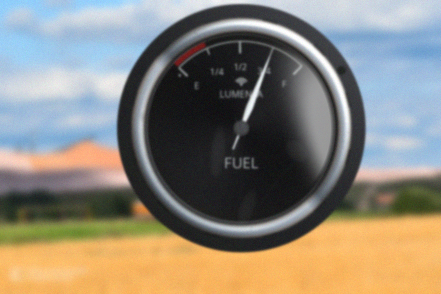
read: **0.75**
